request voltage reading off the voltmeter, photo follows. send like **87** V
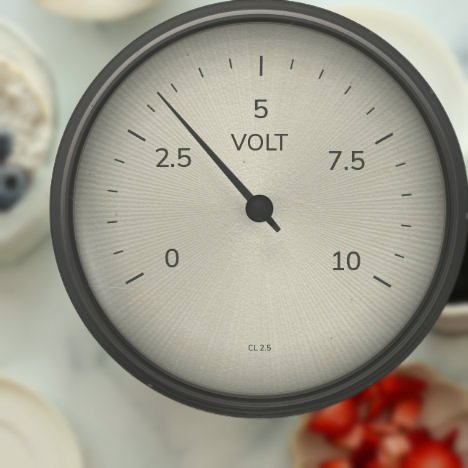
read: **3.25** V
